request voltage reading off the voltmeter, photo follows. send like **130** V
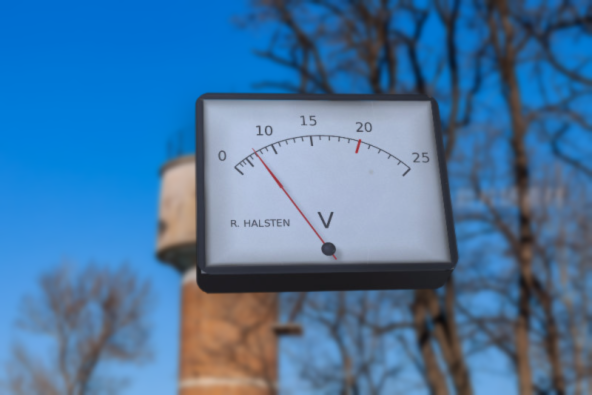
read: **7** V
